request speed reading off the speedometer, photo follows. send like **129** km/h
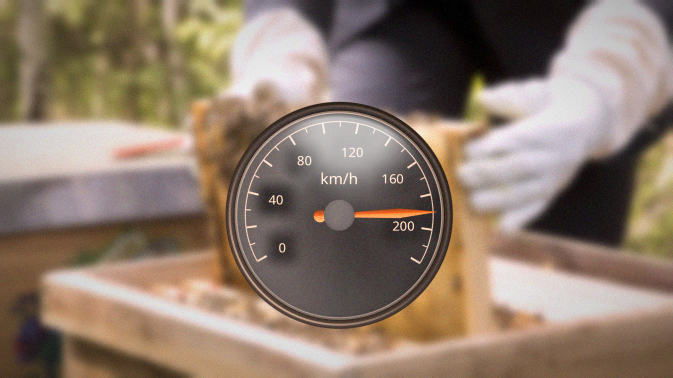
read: **190** km/h
